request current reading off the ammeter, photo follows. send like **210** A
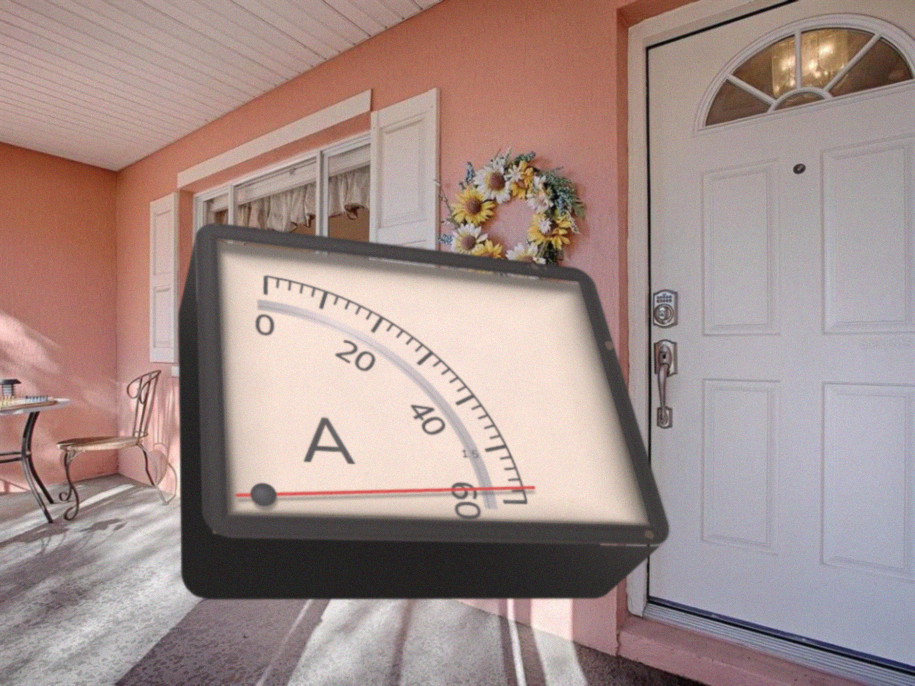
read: **58** A
